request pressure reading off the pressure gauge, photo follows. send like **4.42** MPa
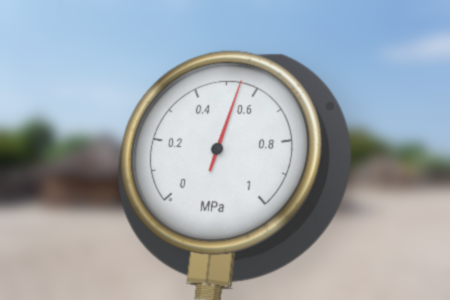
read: **0.55** MPa
